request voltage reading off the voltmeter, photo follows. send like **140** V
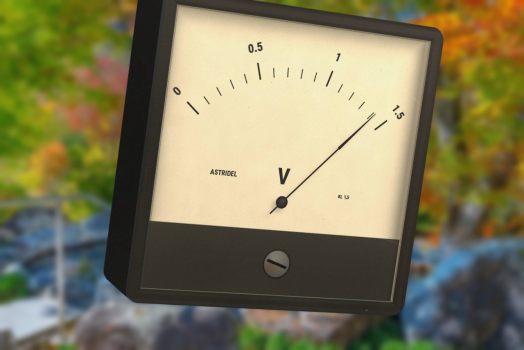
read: **1.4** V
